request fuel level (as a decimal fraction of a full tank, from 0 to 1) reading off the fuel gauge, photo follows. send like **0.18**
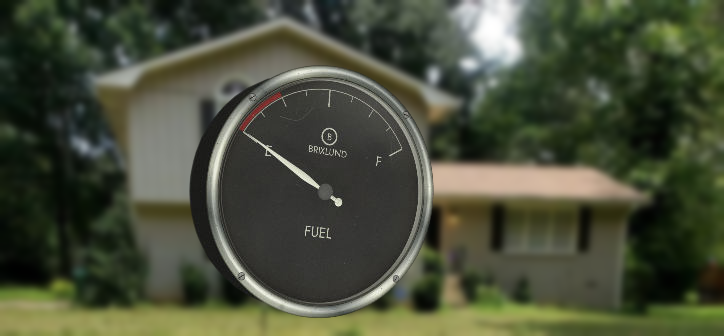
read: **0**
